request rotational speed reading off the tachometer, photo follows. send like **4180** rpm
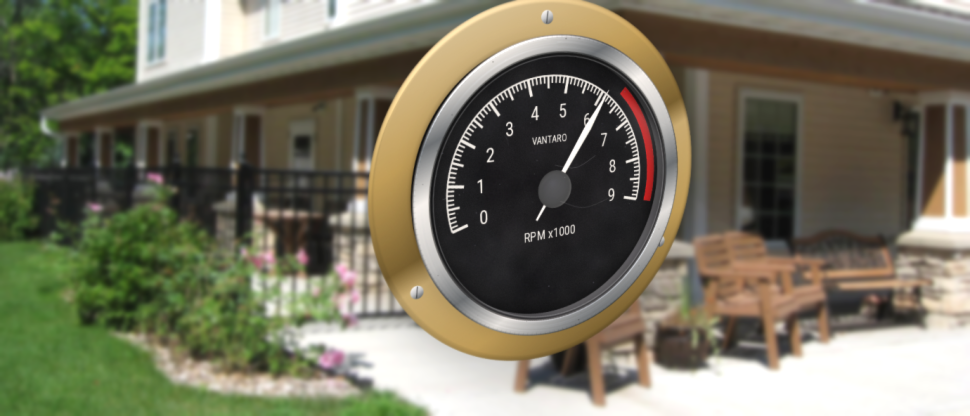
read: **6000** rpm
